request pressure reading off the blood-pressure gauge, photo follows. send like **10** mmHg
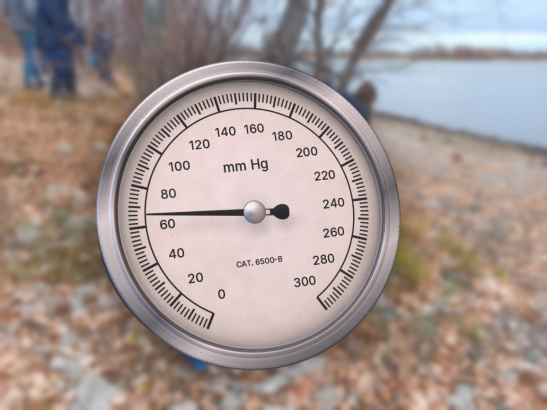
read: **66** mmHg
